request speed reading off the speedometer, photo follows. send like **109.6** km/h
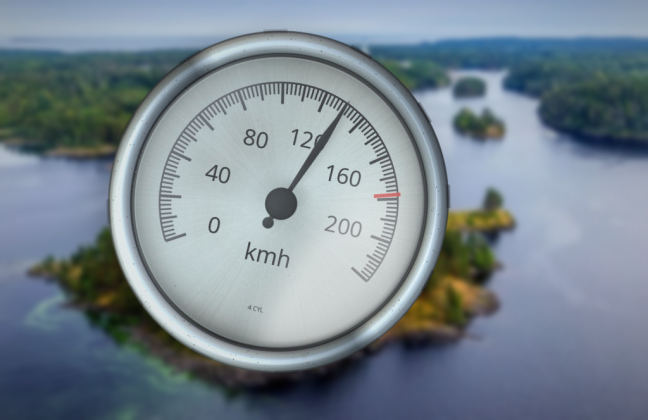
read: **130** km/h
